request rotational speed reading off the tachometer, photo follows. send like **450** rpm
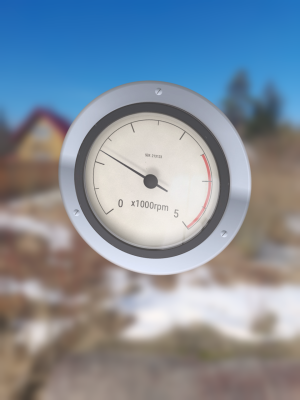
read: **1250** rpm
